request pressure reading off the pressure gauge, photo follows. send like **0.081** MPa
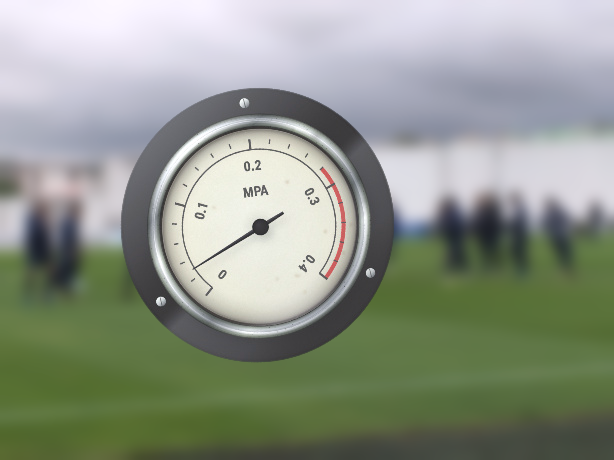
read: **0.03** MPa
